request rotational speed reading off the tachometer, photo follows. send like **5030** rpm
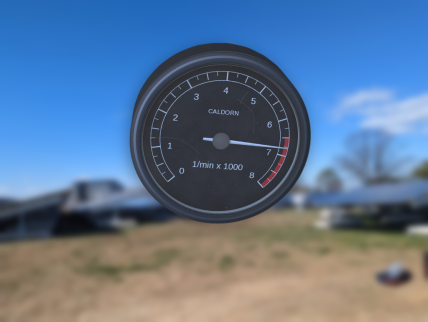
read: **6750** rpm
